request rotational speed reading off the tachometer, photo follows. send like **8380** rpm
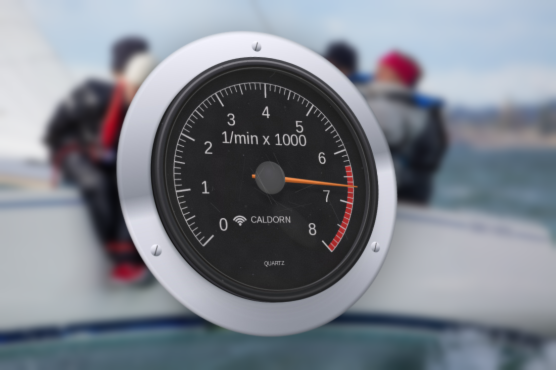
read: **6700** rpm
